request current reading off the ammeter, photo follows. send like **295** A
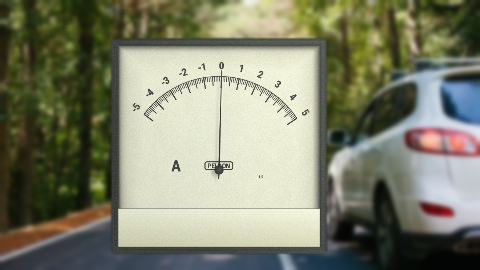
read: **0** A
